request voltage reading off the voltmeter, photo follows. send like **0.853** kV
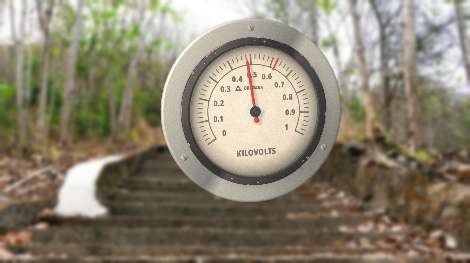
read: **0.48** kV
